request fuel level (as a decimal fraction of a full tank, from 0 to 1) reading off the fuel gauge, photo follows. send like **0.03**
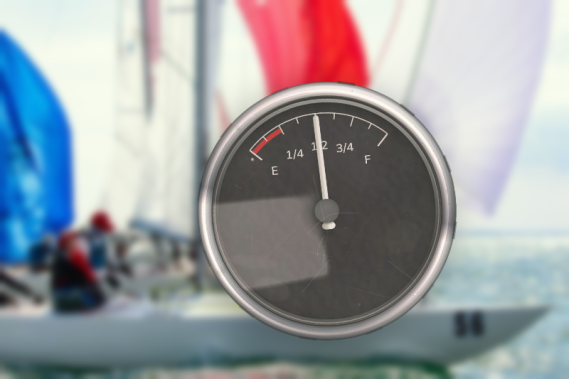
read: **0.5**
